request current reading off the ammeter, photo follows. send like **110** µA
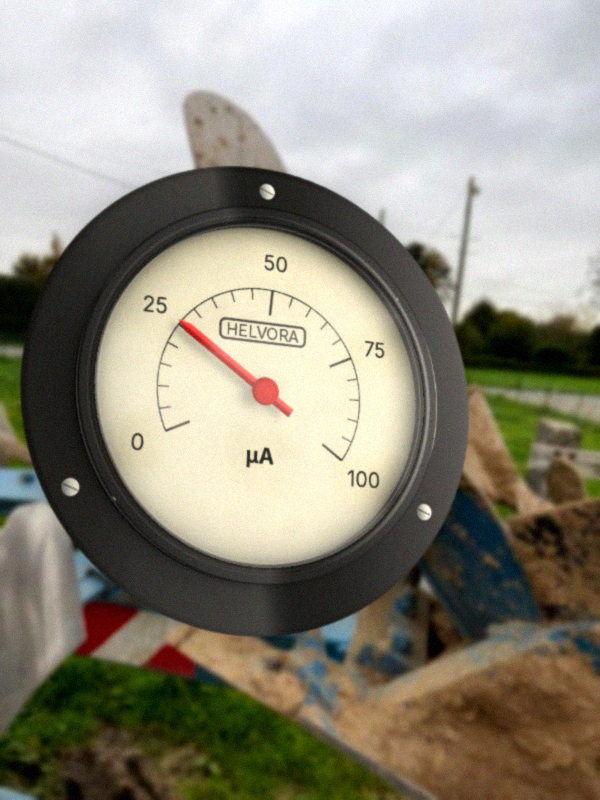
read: **25** µA
